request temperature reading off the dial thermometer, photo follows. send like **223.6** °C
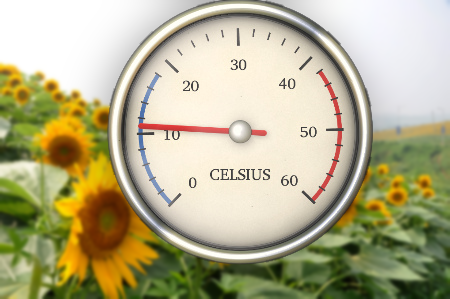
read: **11** °C
